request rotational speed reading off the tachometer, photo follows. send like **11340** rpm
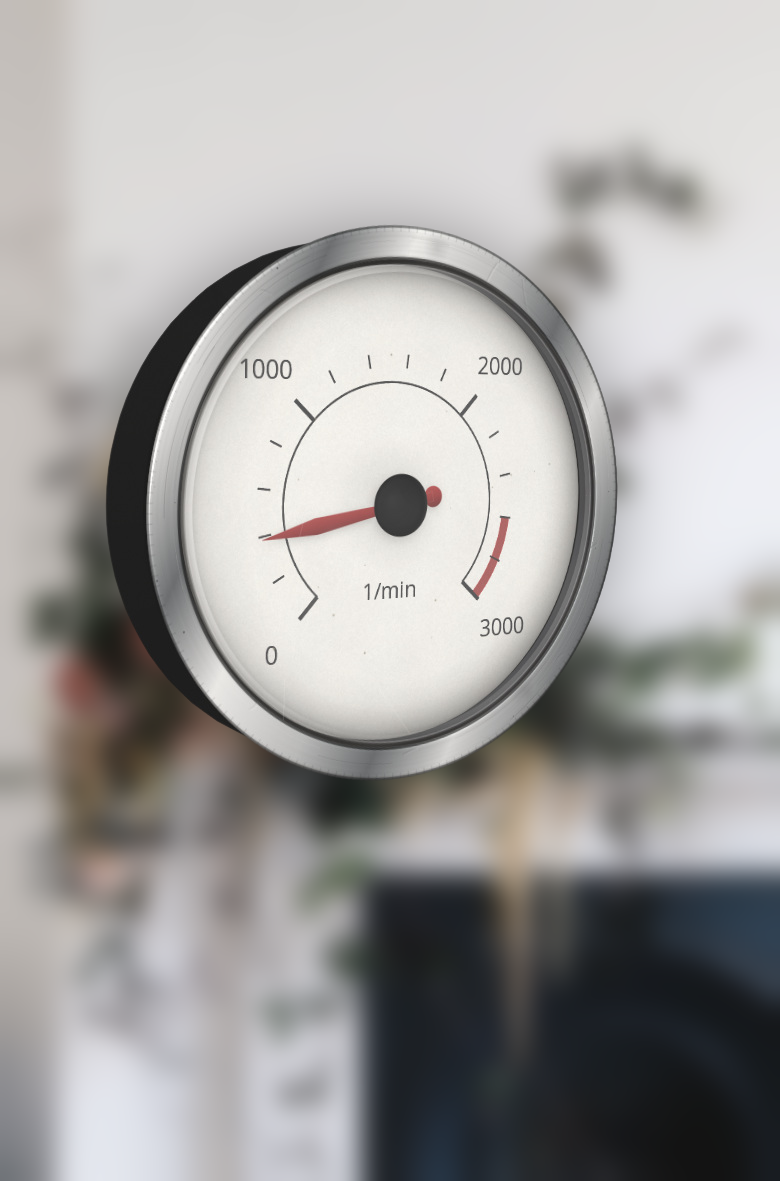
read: **400** rpm
